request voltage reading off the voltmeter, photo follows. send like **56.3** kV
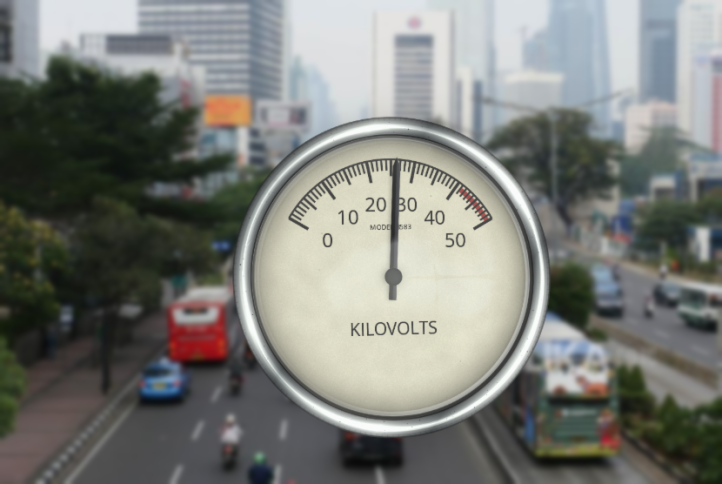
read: **26** kV
